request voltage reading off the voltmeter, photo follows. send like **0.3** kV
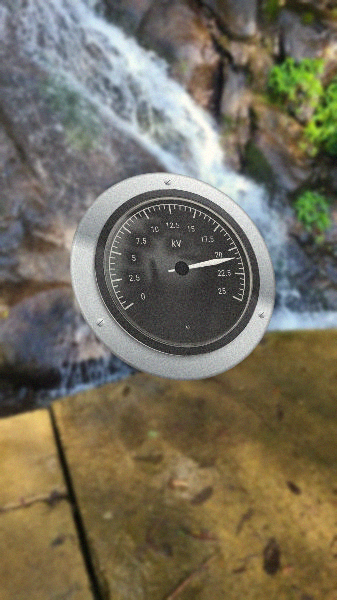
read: **21** kV
